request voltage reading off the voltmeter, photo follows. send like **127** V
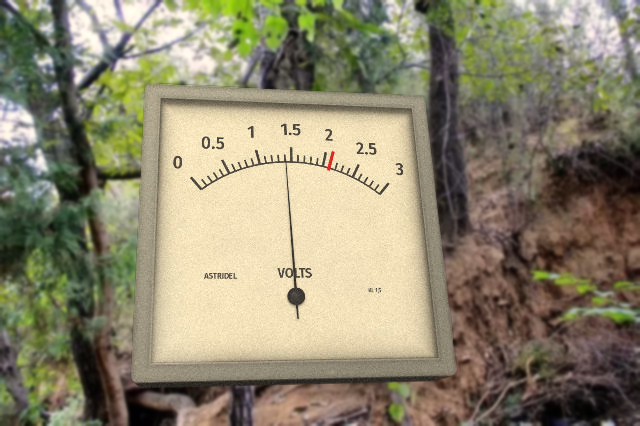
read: **1.4** V
